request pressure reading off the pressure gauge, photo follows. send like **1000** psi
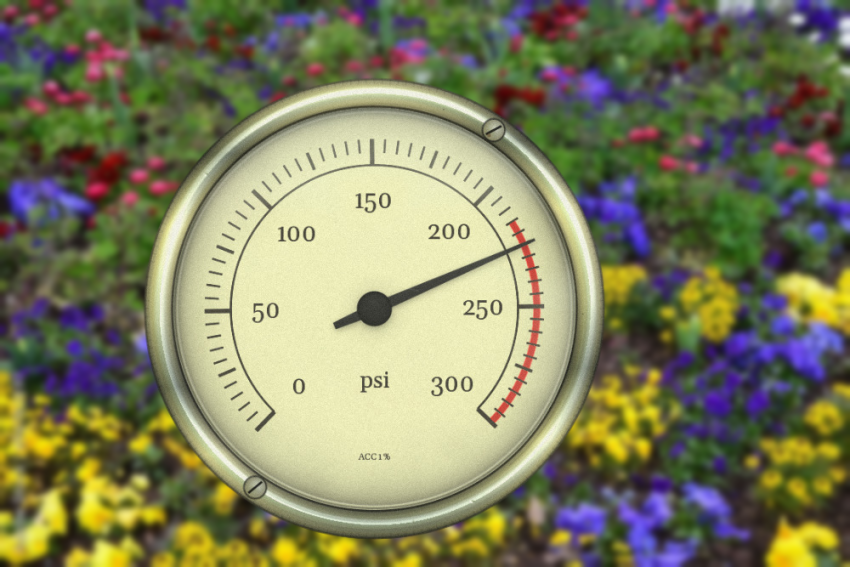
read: **225** psi
